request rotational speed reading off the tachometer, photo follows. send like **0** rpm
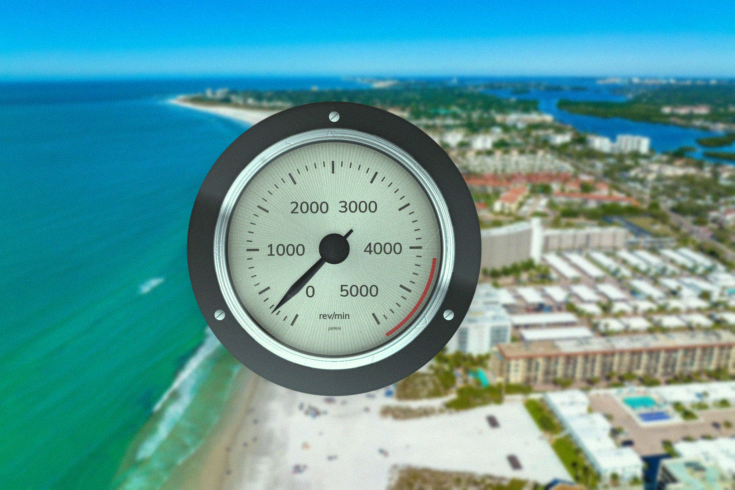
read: **250** rpm
